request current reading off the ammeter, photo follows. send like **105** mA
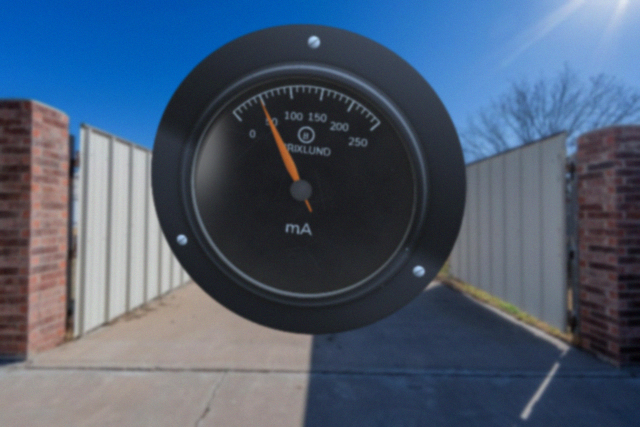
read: **50** mA
